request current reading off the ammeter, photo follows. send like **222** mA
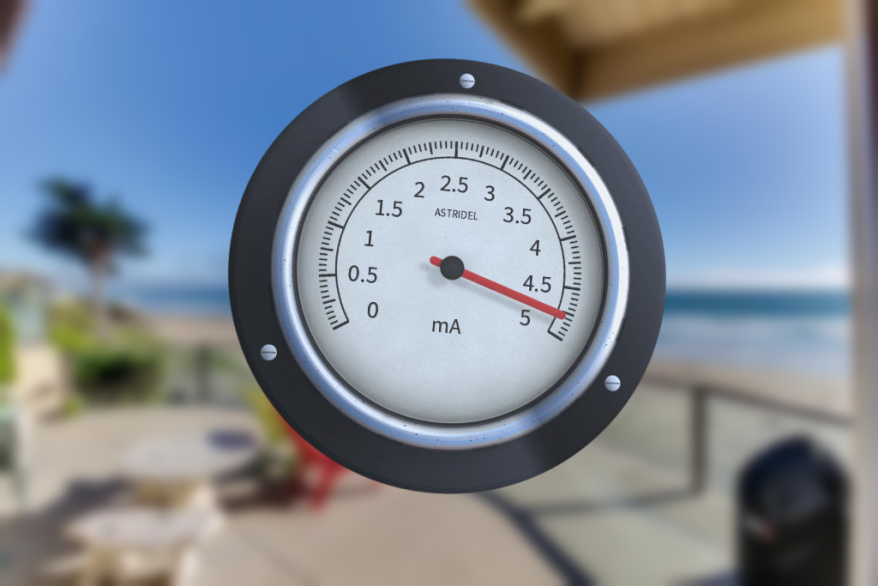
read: **4.8** mA
